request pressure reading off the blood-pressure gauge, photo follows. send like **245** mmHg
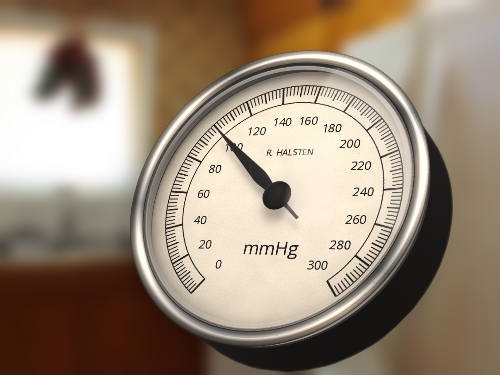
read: **100** mmHg
